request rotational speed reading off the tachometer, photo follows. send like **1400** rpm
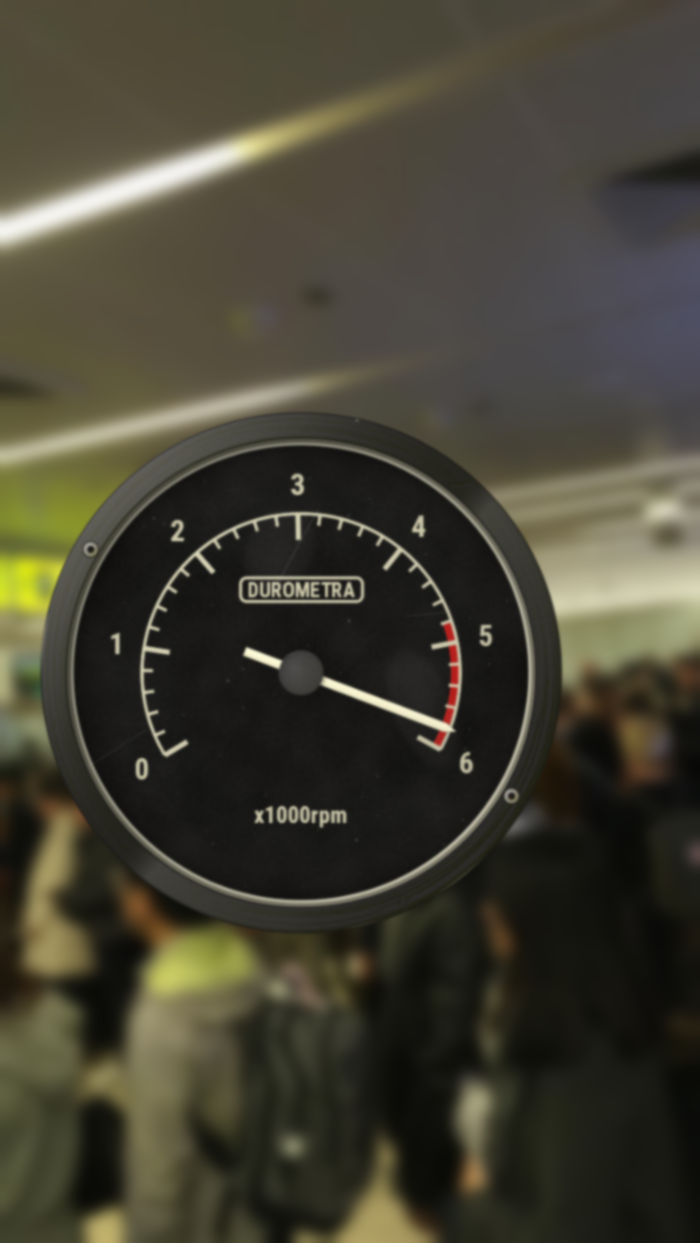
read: **5800** rpm
